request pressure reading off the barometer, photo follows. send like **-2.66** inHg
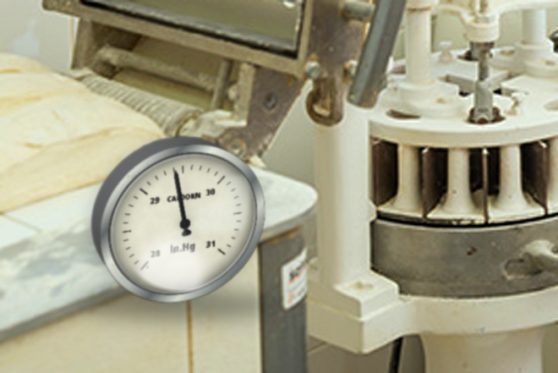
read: **29.4** inHg
